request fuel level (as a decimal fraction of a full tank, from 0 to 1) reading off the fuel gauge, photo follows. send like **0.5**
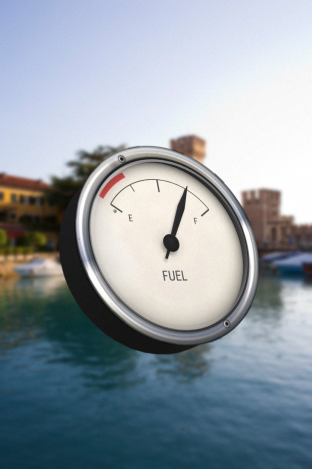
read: **0.75**
